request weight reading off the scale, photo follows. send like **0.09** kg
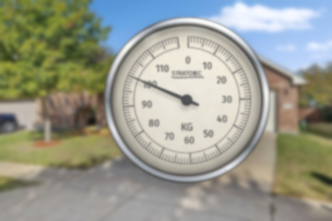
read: **100** kg
